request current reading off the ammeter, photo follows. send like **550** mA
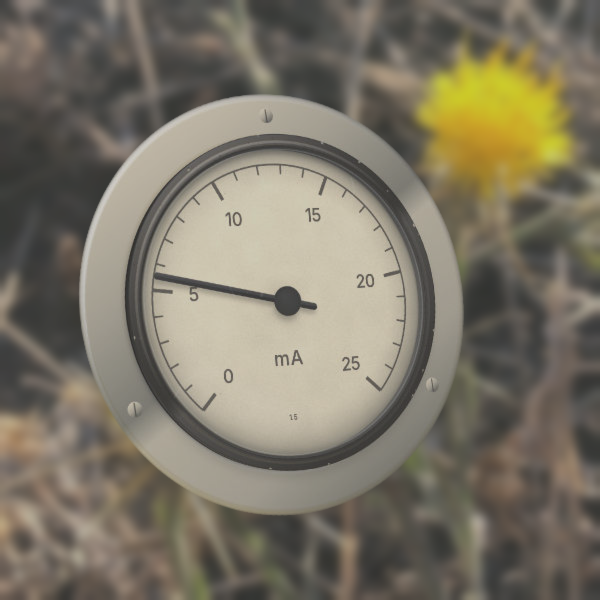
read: **5.5** mA
